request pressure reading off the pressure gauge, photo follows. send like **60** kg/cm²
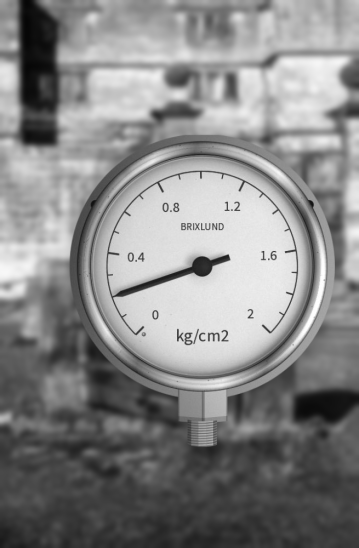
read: **0.2** kg/cm²
